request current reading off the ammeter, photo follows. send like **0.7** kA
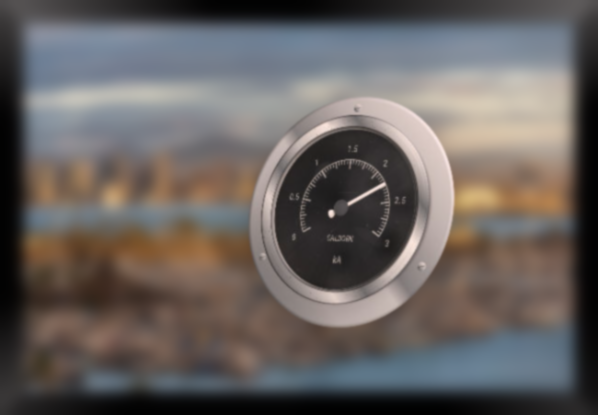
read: **2.25** kA
